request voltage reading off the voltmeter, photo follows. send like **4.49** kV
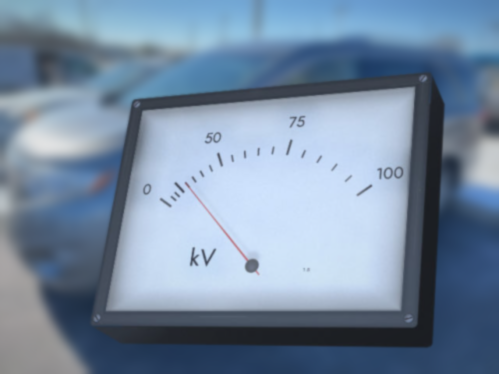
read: **30** kV
